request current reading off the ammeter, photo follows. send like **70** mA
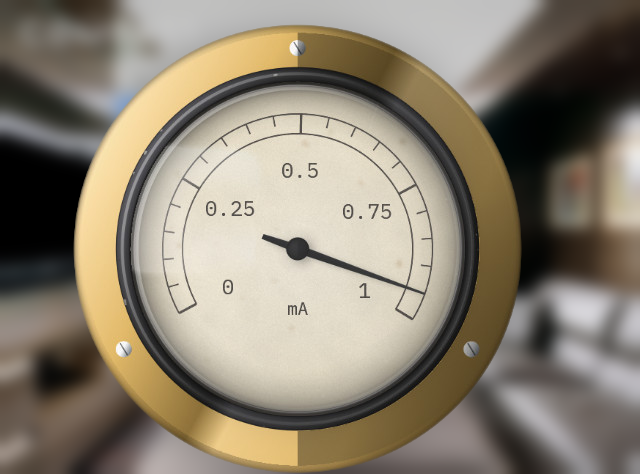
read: **0.95** mA
